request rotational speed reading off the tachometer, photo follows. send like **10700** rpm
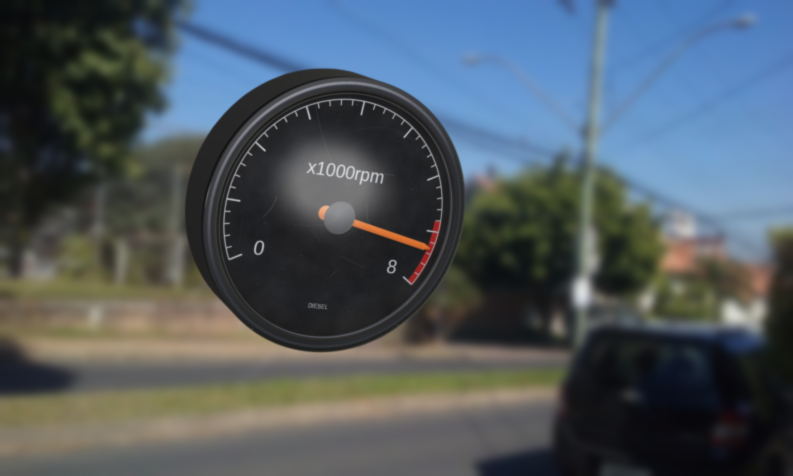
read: **7300** rpm
